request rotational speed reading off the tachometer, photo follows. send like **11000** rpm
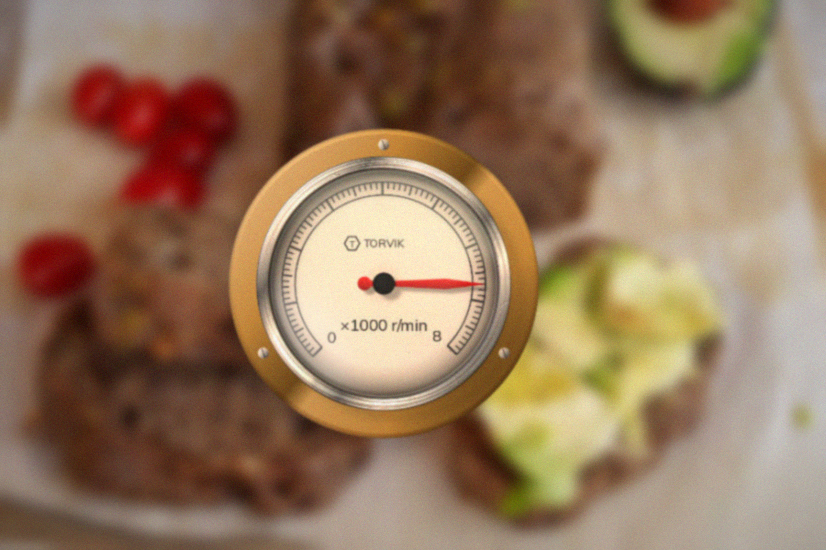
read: **6700** rpm
